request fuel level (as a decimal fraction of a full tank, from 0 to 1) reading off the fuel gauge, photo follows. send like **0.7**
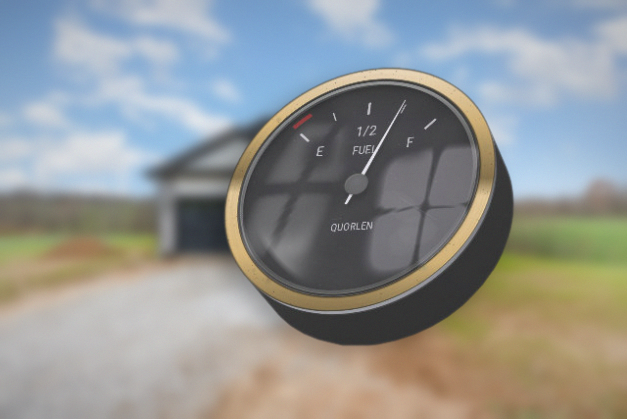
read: **0.75**
